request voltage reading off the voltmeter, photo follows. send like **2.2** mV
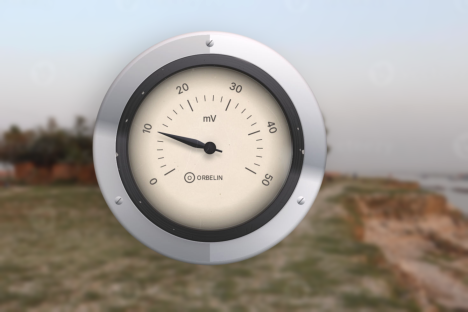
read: **10** mV
